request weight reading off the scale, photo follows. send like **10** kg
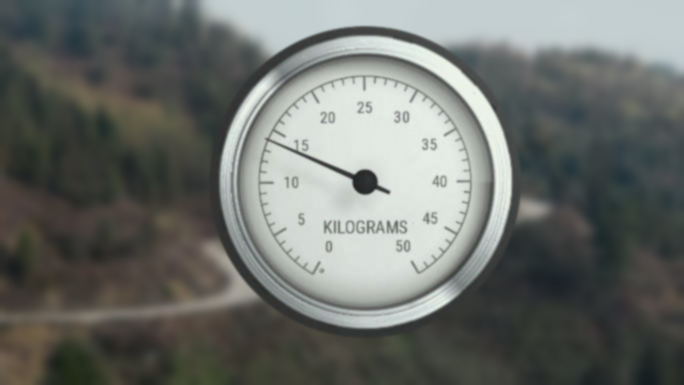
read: **14** kg
